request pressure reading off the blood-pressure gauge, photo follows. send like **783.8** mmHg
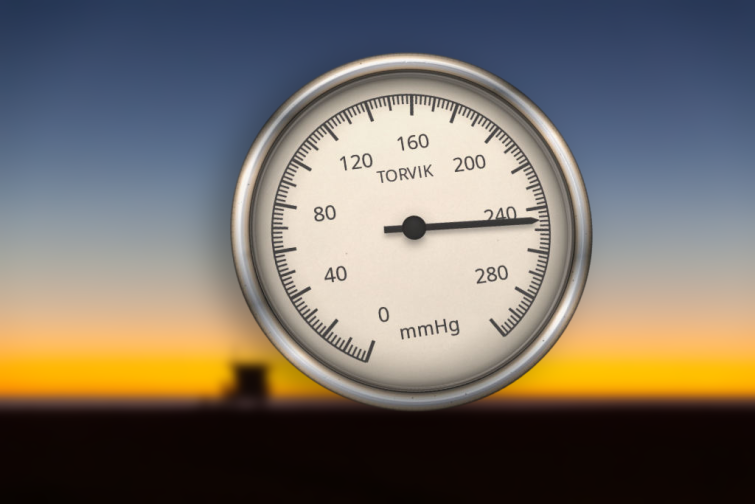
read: **246** mmHg
